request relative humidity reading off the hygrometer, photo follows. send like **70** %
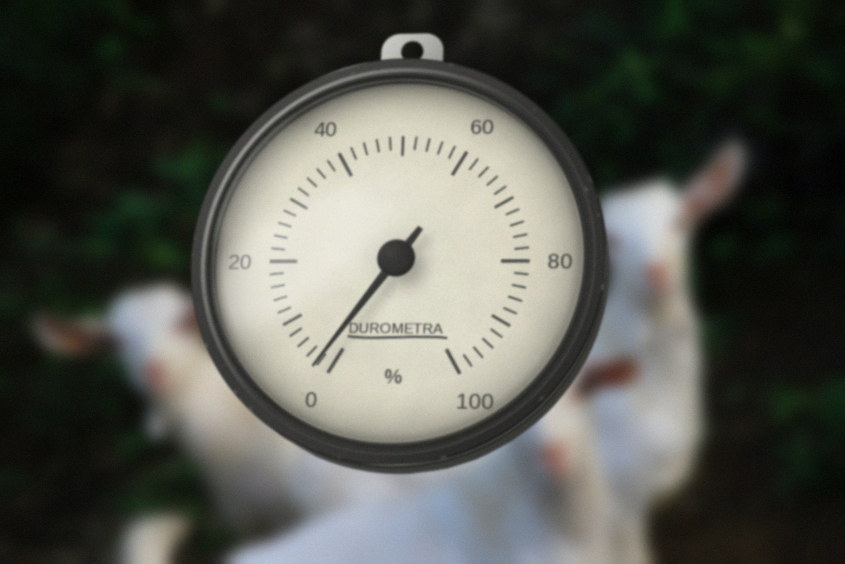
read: **2** %
